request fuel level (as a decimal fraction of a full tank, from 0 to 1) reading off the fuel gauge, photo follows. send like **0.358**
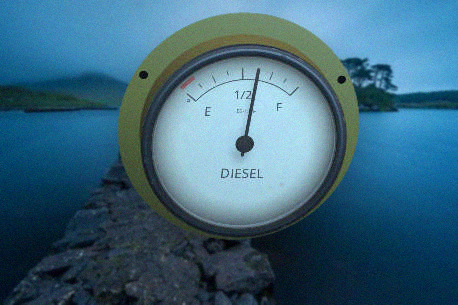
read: **0.625**
